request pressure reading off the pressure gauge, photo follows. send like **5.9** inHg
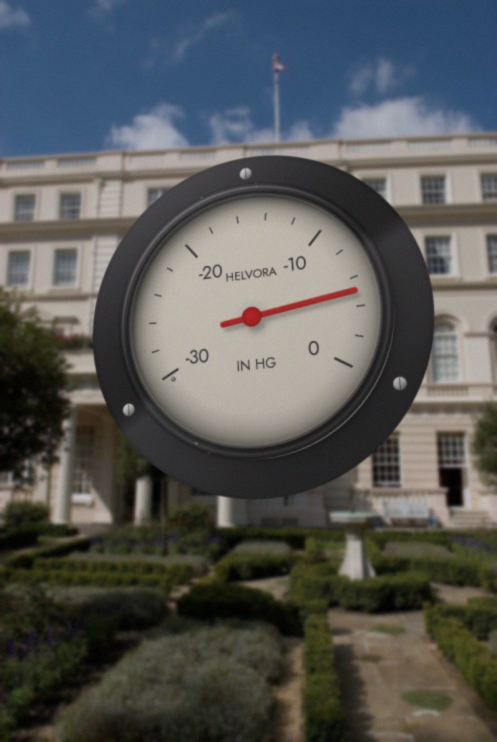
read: **-5** inHg
